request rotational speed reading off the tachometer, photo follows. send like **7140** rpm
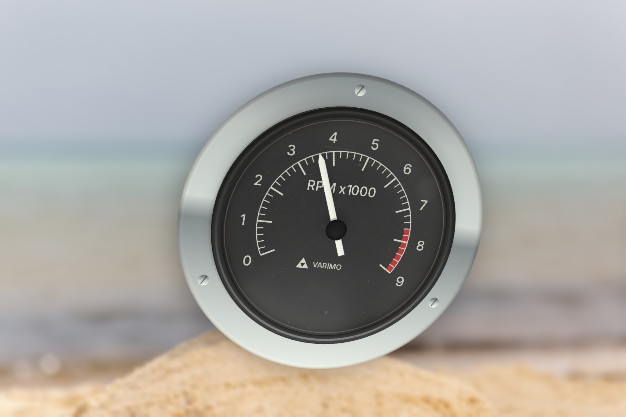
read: **3600** rpm
